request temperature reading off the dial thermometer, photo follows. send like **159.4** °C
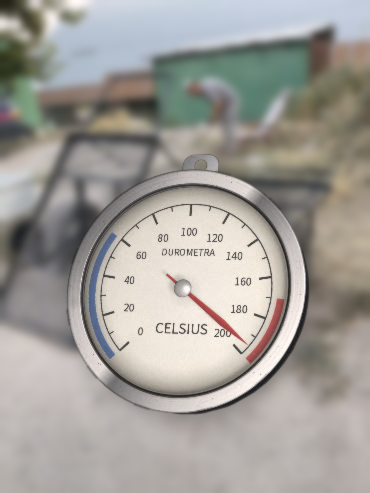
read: **195** °C
